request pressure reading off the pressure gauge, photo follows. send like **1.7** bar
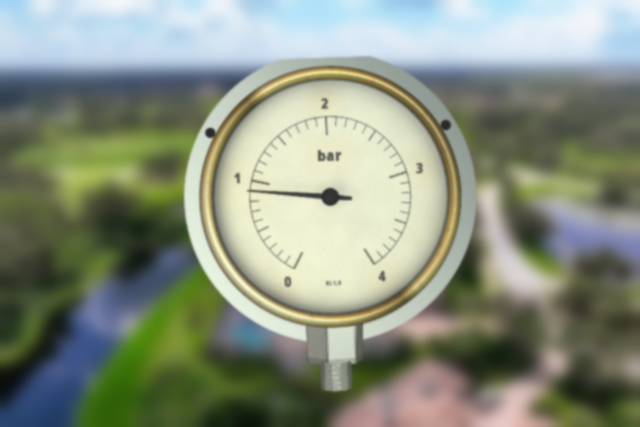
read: **0.9** bar
